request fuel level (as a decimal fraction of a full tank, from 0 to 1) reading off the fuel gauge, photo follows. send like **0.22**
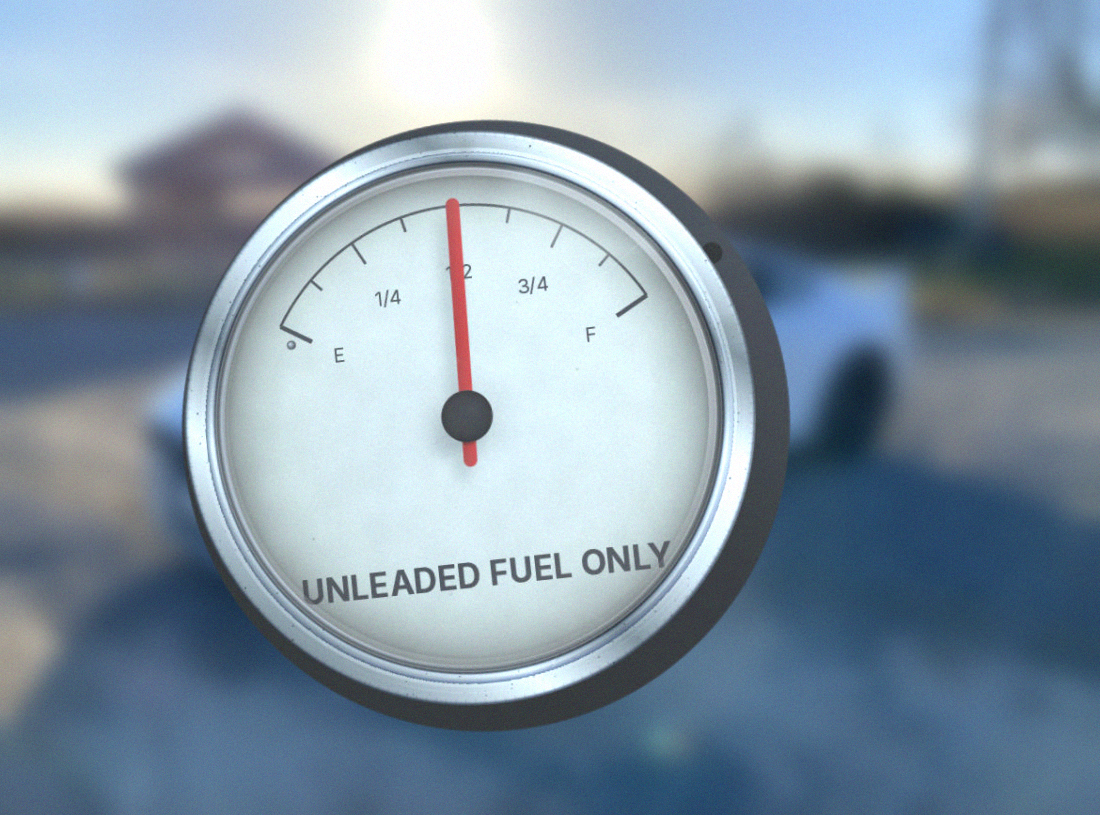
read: **0.5**
